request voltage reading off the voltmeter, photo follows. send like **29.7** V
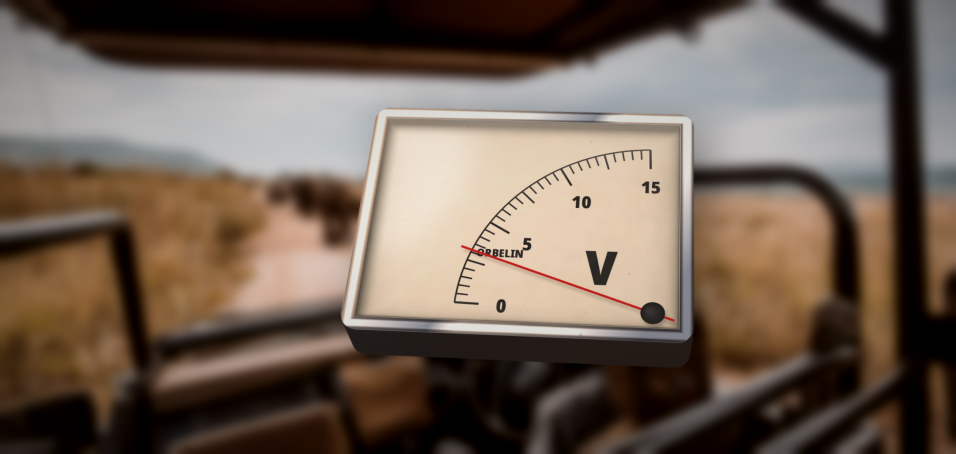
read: **3** V
